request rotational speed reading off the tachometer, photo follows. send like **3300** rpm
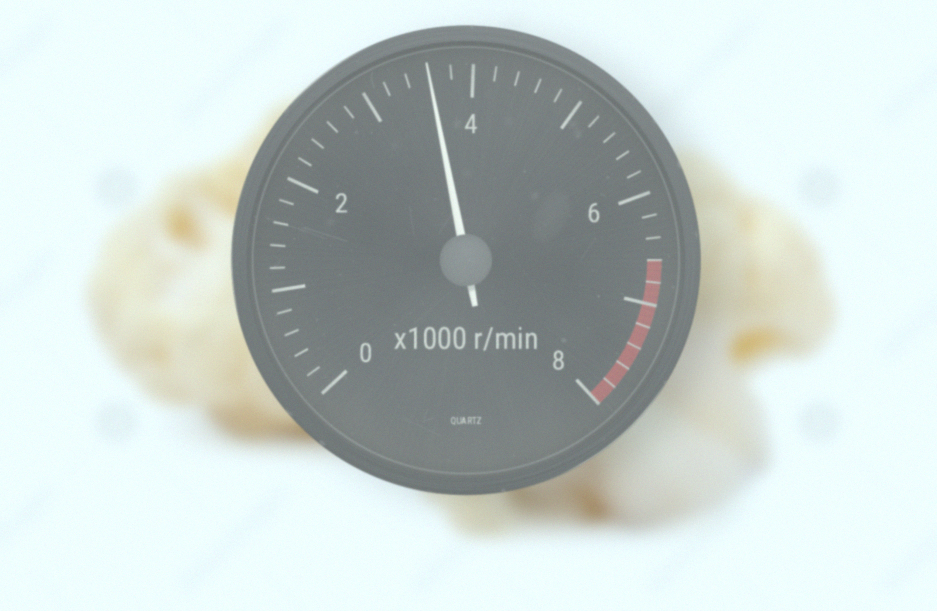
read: **3600** rpm
